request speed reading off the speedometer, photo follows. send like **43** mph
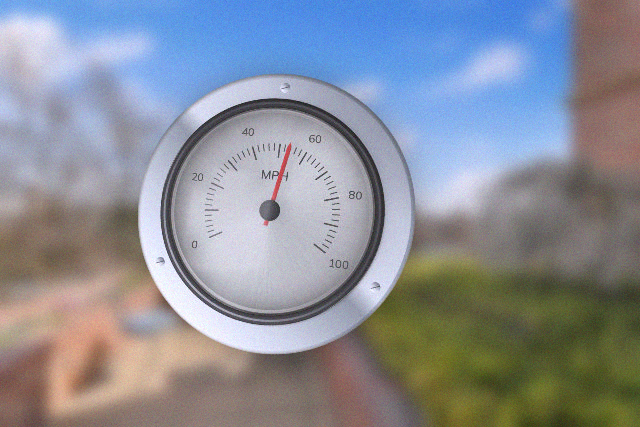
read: **54** mph
